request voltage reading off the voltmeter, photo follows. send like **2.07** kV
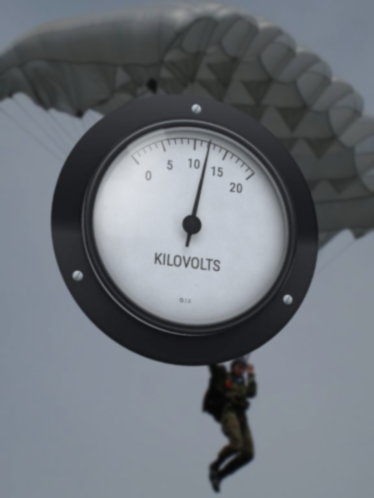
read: **12** kV
